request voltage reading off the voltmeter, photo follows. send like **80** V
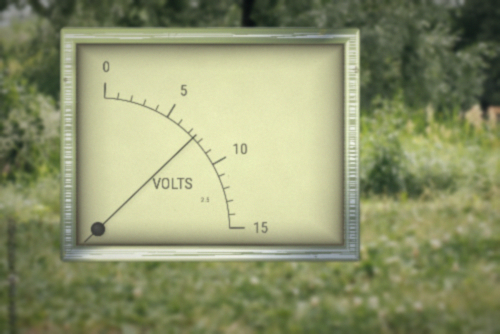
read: **7.5** V
